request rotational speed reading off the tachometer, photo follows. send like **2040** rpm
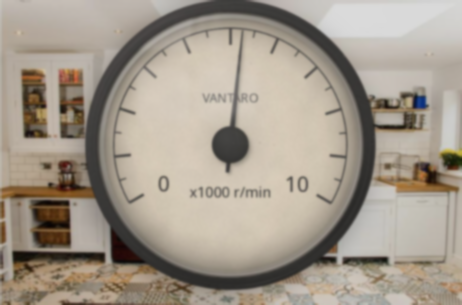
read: **5250** rpm
